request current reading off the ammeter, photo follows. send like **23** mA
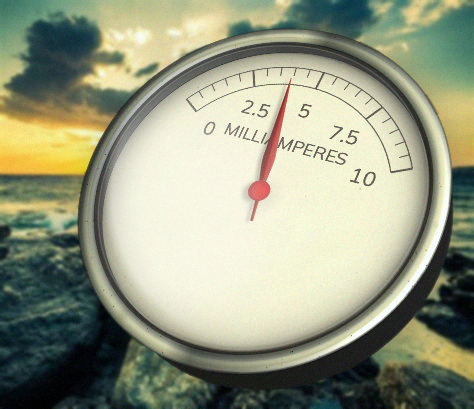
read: **4** mA
